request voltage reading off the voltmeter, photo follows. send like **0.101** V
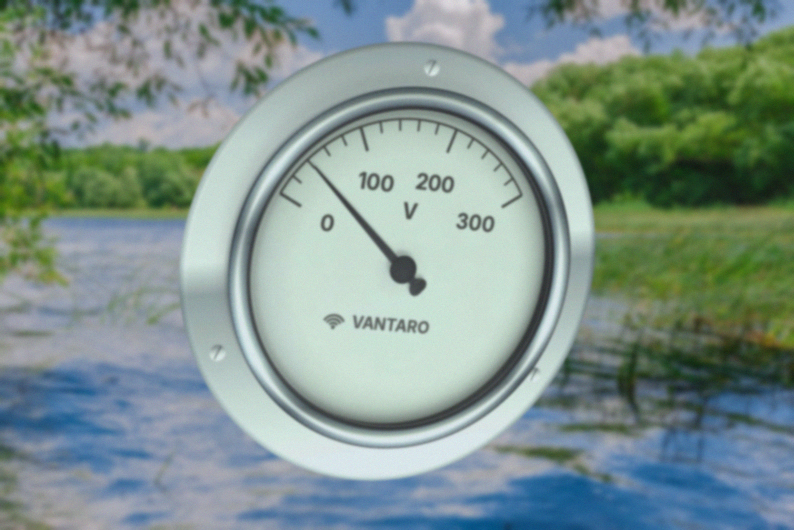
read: **40** V
